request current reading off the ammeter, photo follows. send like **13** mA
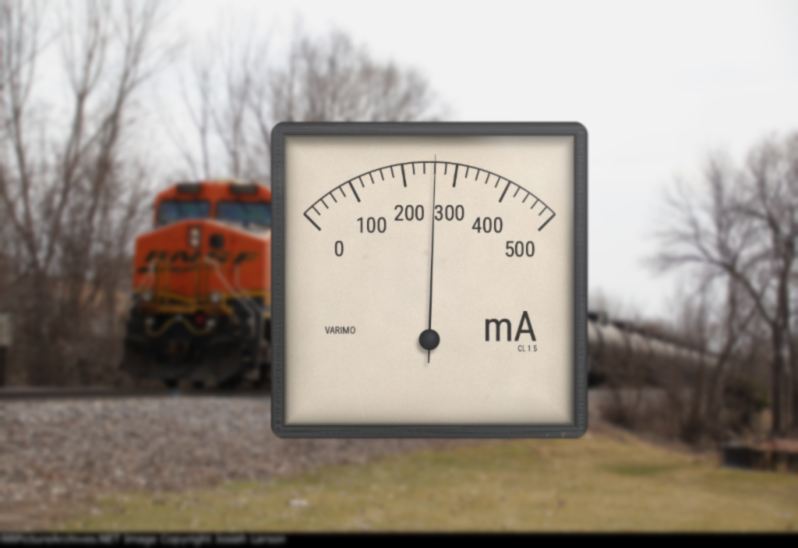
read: **260** mA
